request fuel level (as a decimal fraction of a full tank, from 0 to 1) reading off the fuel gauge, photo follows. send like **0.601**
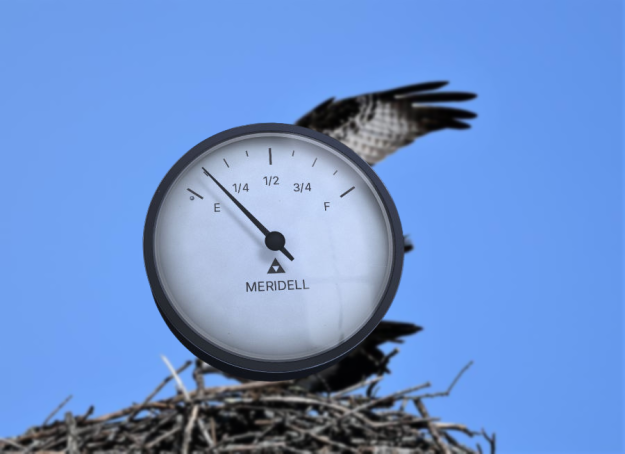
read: **0.125**
